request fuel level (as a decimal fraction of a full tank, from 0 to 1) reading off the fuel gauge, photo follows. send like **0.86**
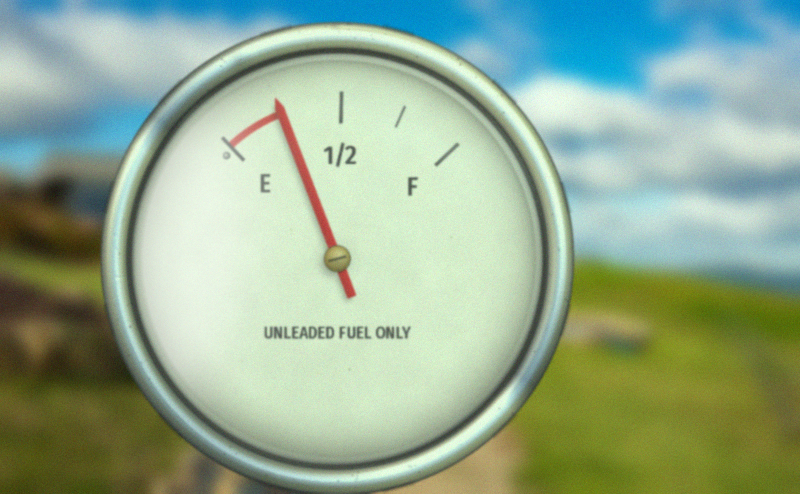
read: **0.25**
